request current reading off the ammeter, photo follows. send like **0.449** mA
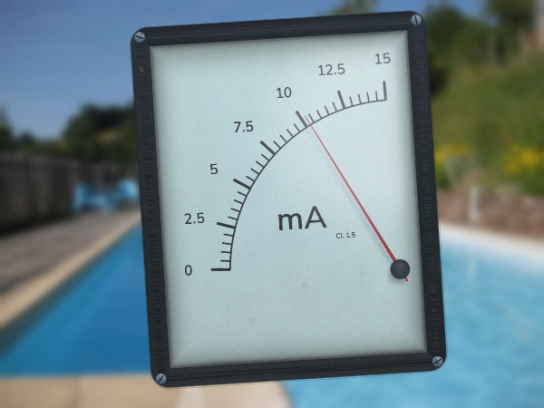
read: **10.25** mA
